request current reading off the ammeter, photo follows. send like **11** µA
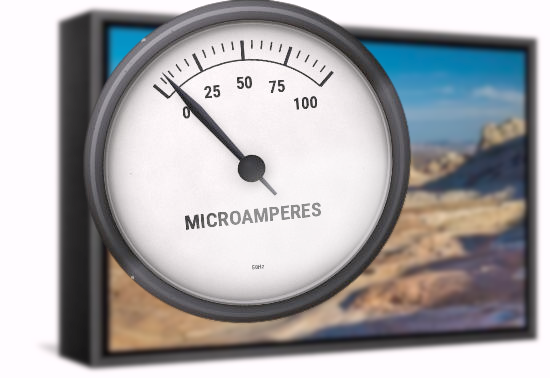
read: **7.5** µA
